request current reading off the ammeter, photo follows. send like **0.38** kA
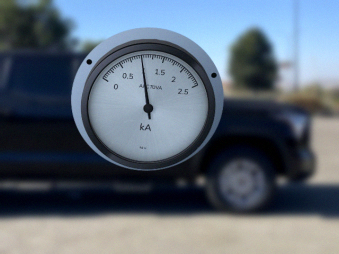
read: **1** kA
